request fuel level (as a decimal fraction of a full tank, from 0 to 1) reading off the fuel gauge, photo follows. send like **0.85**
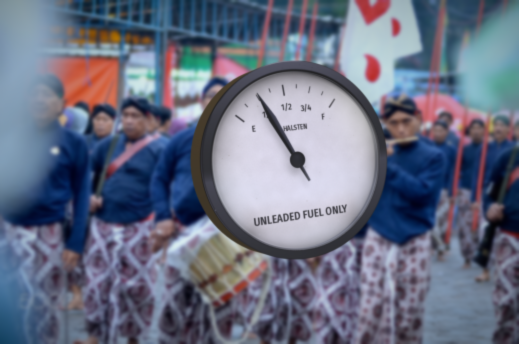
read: **0.25**
